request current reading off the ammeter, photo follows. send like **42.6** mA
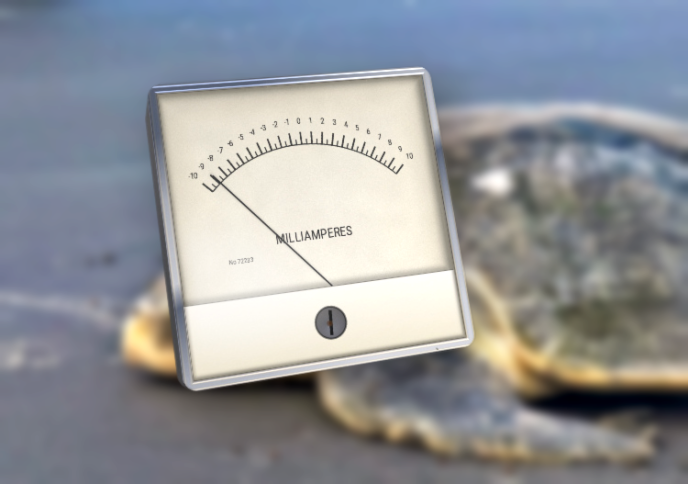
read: **-9** mA
